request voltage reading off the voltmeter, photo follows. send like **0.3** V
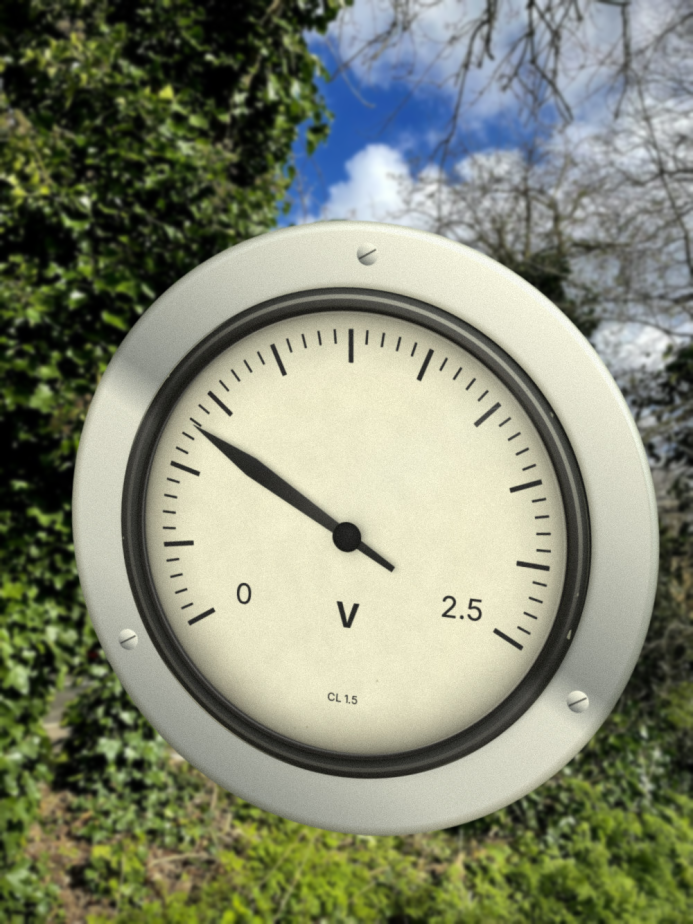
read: **0.65** V
